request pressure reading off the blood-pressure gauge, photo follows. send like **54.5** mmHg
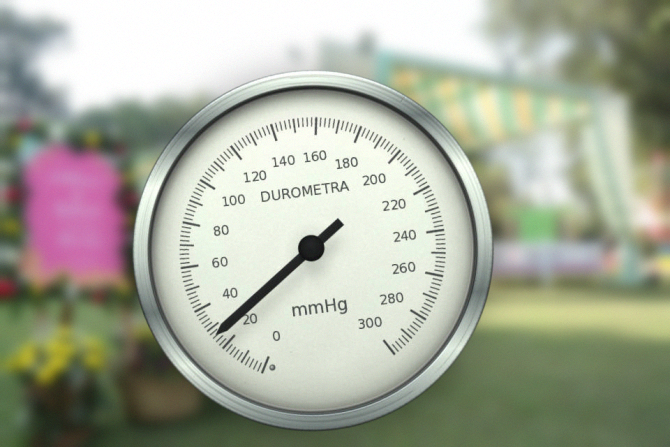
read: **26** mmHg
